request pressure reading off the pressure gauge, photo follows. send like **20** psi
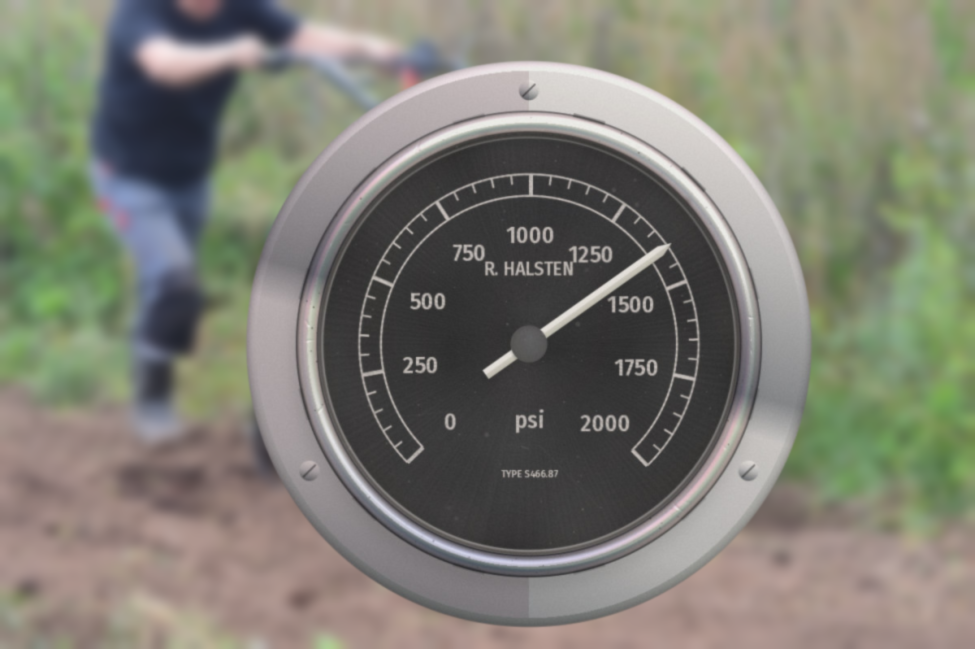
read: **1400** psi
